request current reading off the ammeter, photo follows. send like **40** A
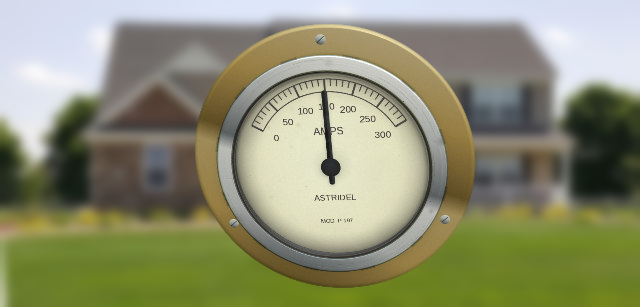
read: **150** A
